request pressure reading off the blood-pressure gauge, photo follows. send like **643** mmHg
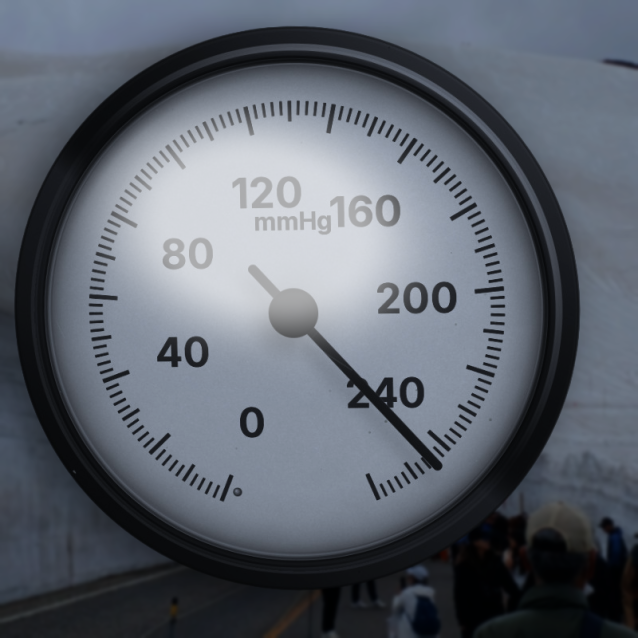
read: **244** mmHg
